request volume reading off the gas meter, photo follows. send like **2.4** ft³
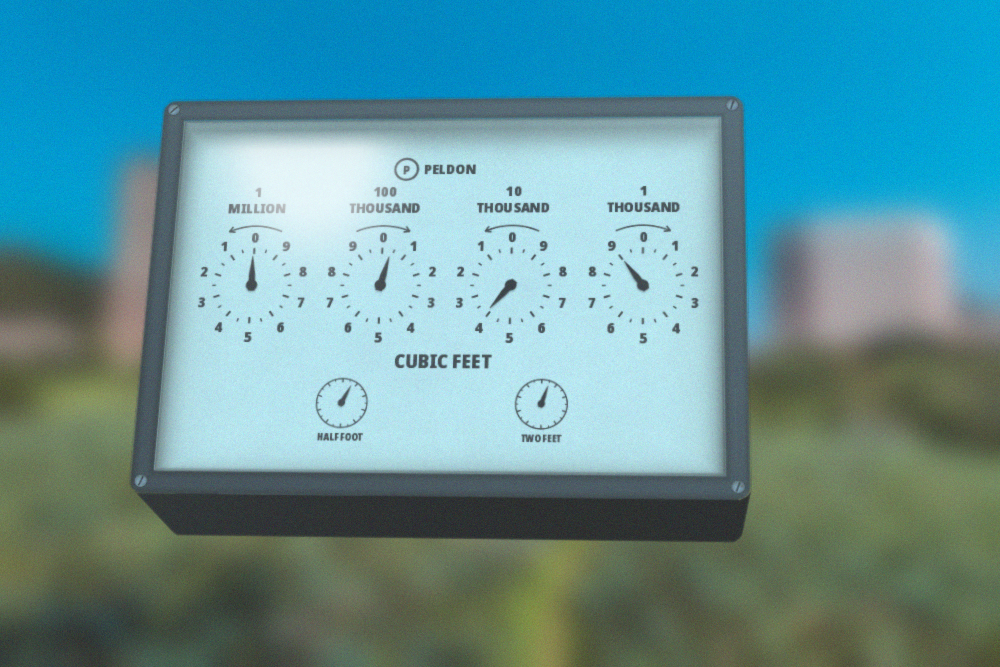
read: **3900** ft³
